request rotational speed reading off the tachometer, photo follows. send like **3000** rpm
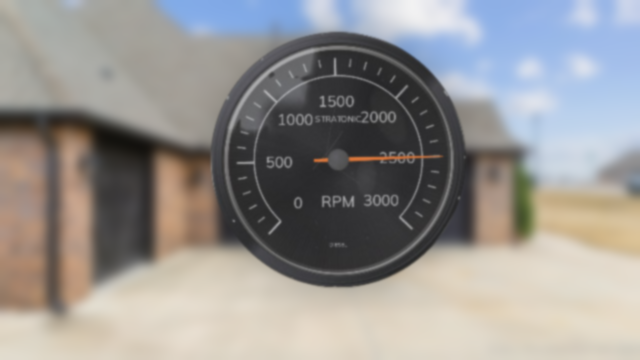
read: **2500** rpm
